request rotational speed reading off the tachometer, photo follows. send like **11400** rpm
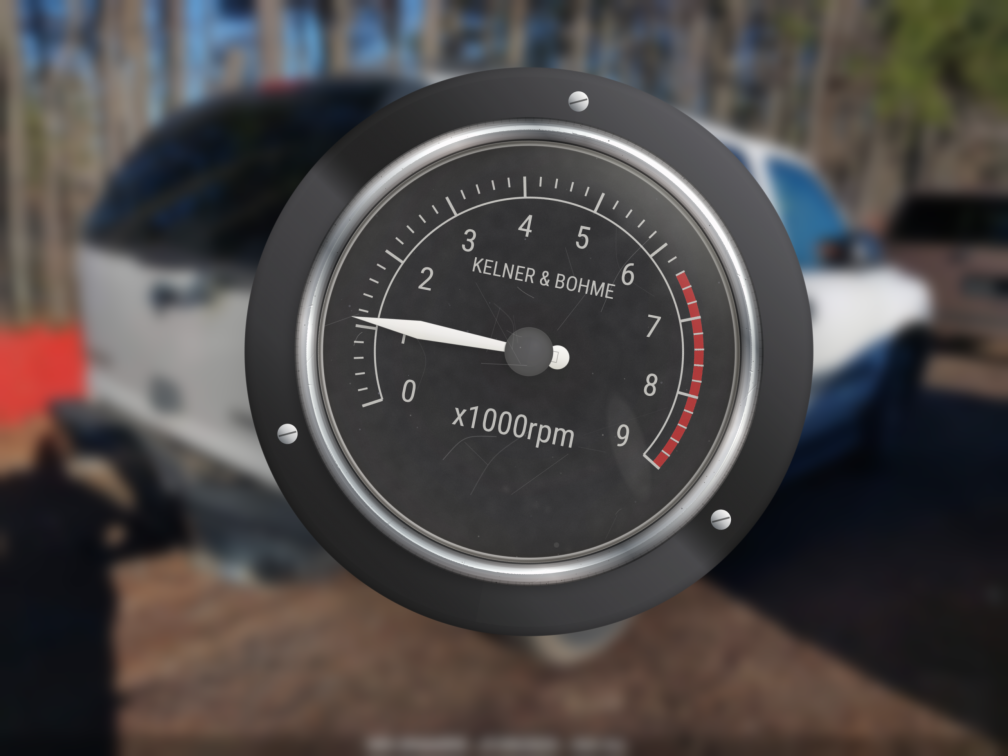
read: **1100** rpm
